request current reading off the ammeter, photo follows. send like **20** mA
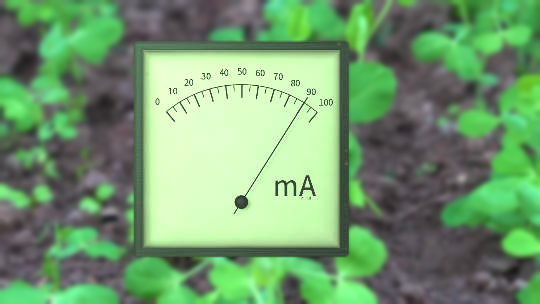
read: **90** mA
